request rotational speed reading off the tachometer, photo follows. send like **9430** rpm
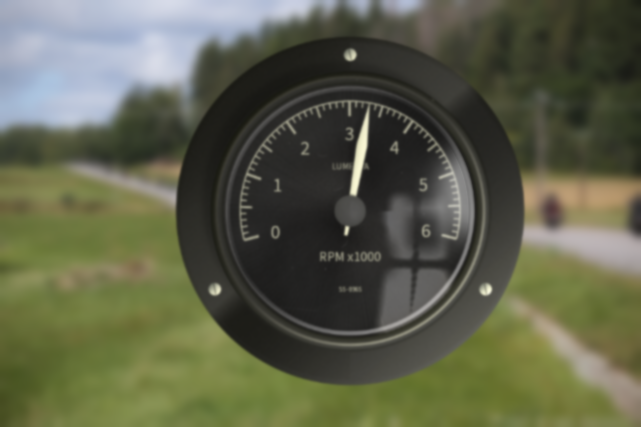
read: **3300** rpm
